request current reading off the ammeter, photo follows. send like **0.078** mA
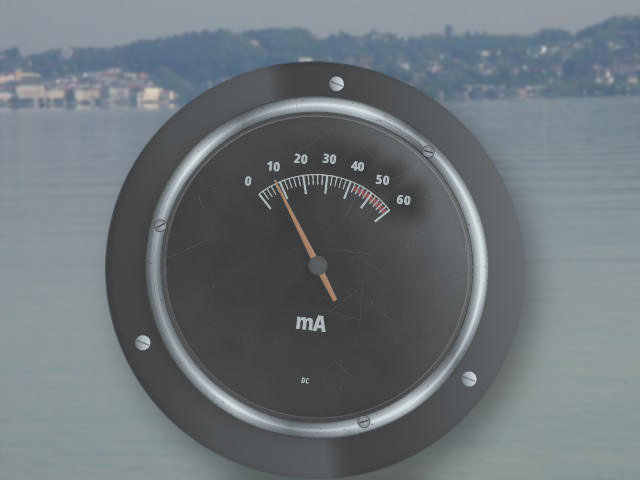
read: **8** mA
